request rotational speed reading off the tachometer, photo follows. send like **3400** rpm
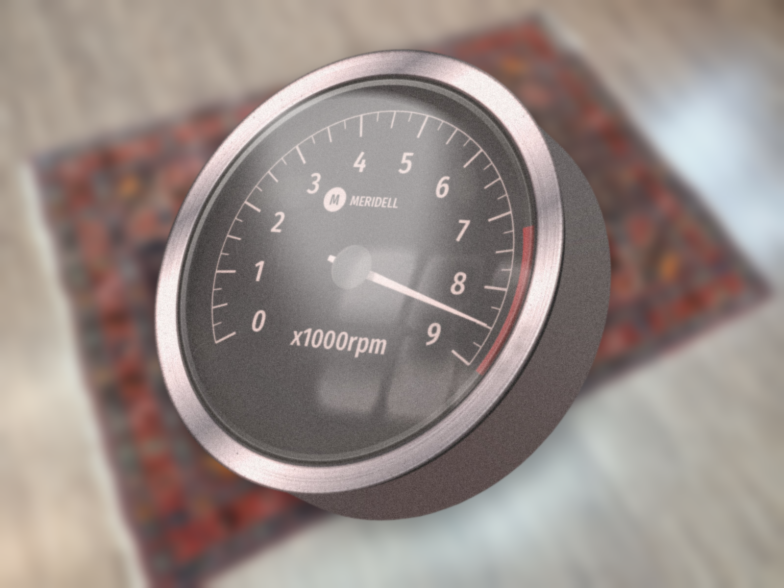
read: **8500** rpm
